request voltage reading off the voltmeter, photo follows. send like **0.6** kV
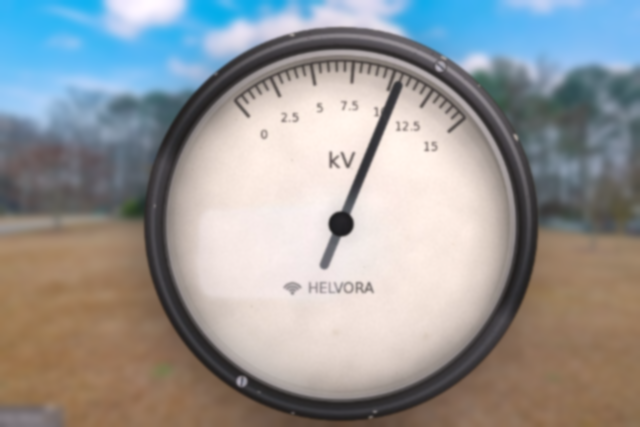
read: **10.5** kV
